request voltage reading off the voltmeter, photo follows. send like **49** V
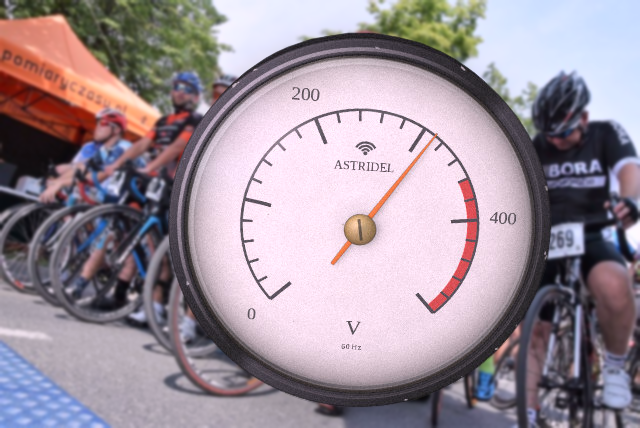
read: **310** V
